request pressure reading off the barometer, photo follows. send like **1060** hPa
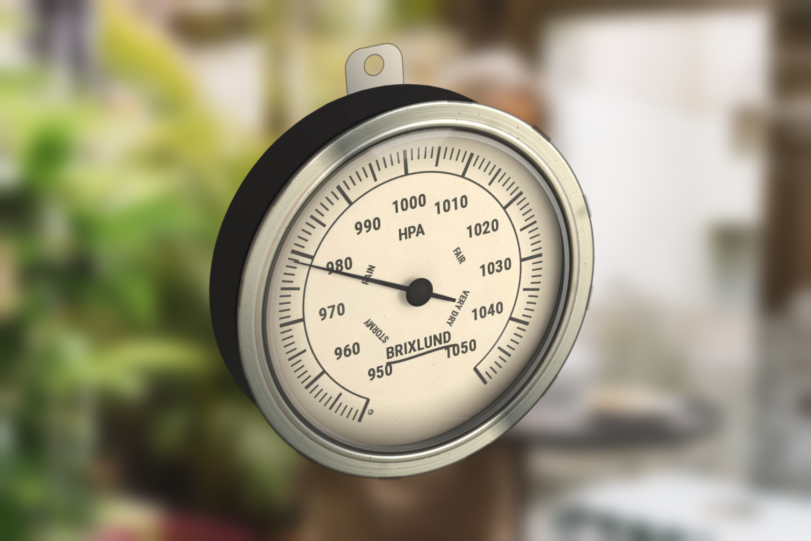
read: **979** hPa
